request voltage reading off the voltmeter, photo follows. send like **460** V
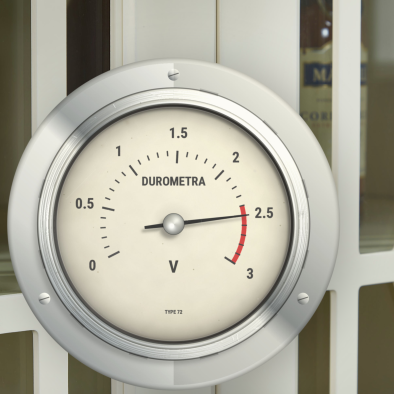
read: **2.5** V
